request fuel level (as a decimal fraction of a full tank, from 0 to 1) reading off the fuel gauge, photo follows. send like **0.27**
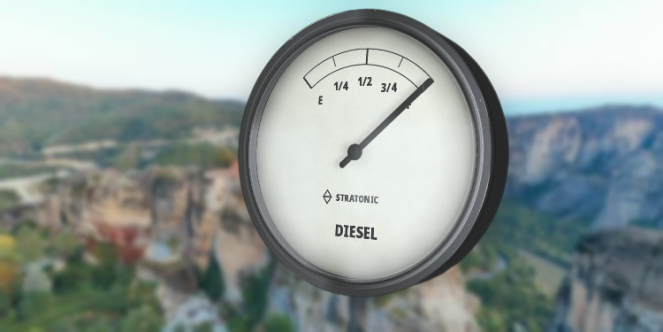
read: **1**
